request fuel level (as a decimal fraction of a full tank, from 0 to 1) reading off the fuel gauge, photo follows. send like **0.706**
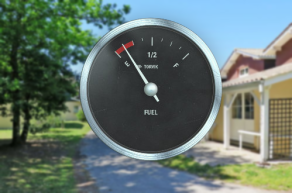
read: **0.125**
